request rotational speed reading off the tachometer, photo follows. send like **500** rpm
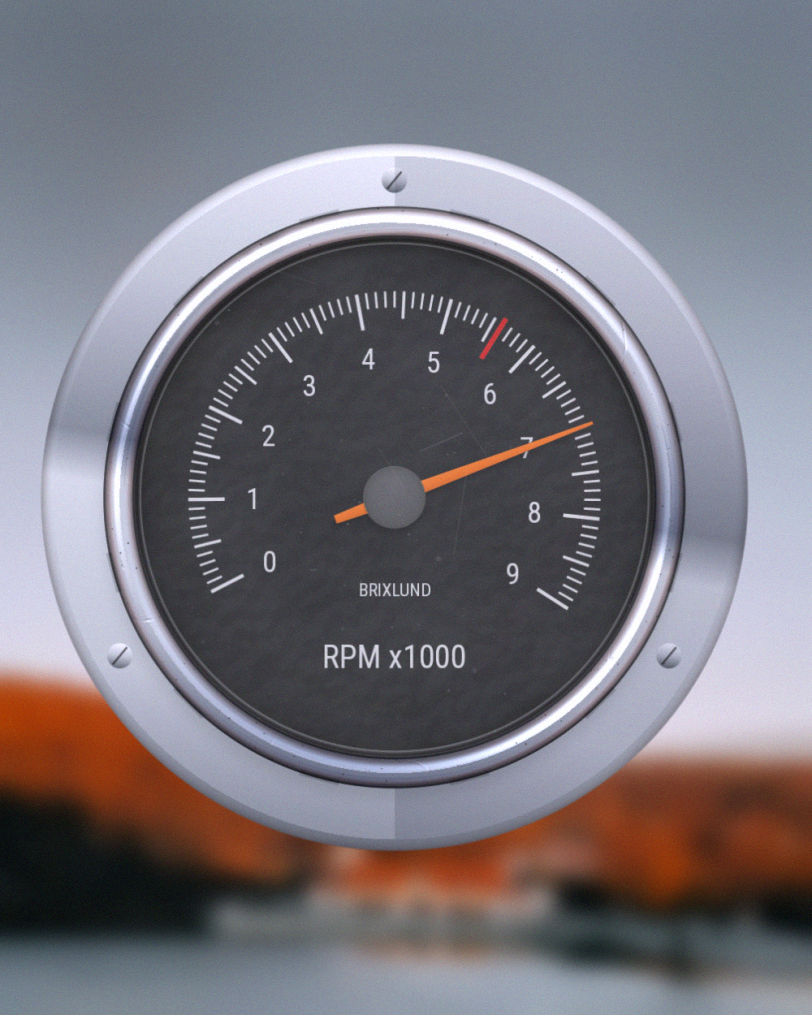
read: **7000** rpm
